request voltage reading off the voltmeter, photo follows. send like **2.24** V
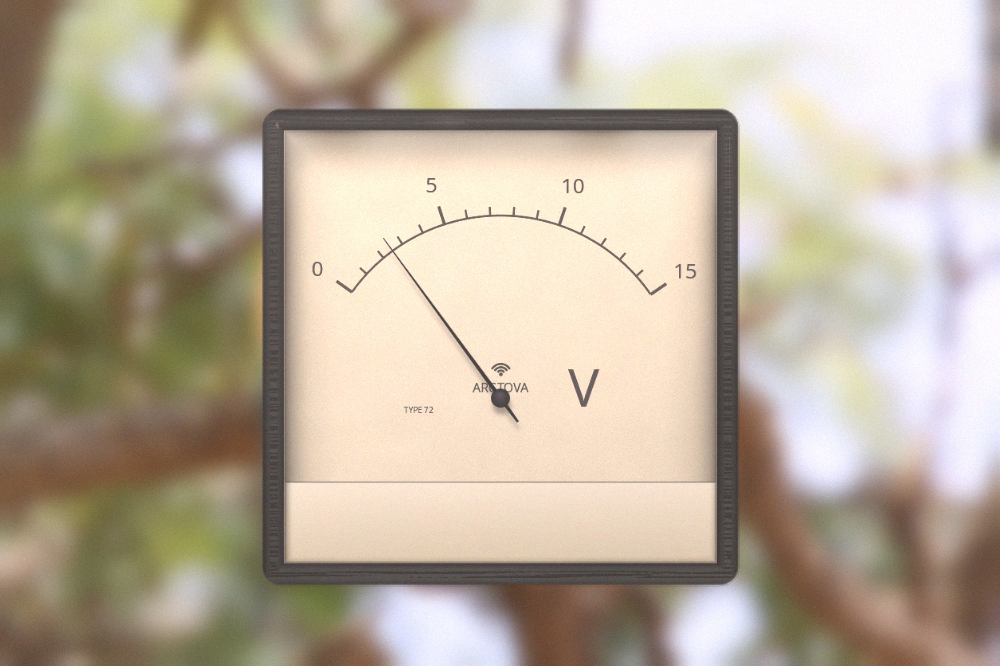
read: **2.5** V
